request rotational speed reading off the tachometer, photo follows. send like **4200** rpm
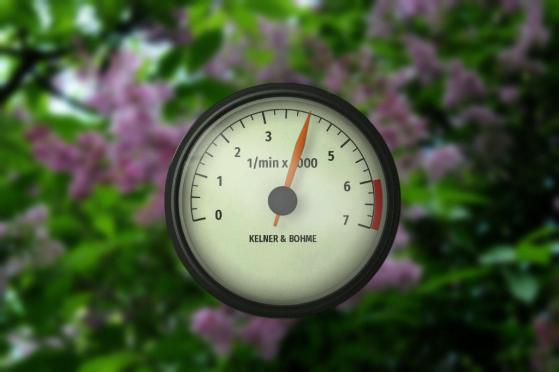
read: **4000** rpm
